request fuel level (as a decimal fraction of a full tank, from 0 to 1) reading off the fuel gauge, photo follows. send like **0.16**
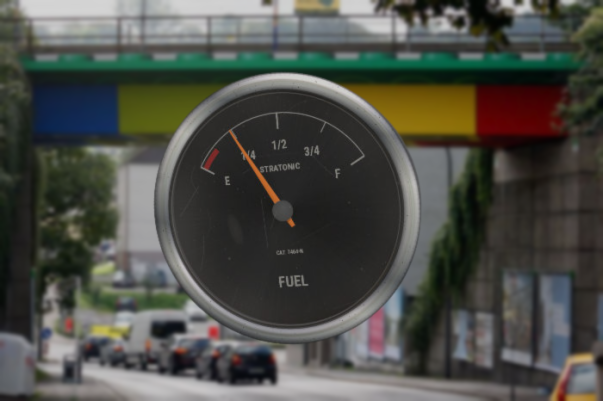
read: **0.25**
